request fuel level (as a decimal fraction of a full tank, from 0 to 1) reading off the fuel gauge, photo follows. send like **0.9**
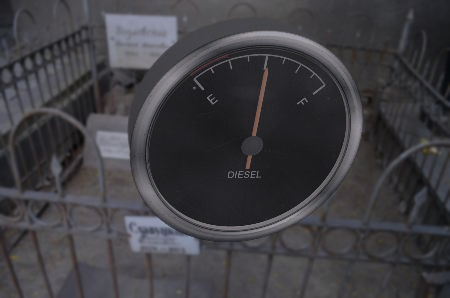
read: **0.5**
